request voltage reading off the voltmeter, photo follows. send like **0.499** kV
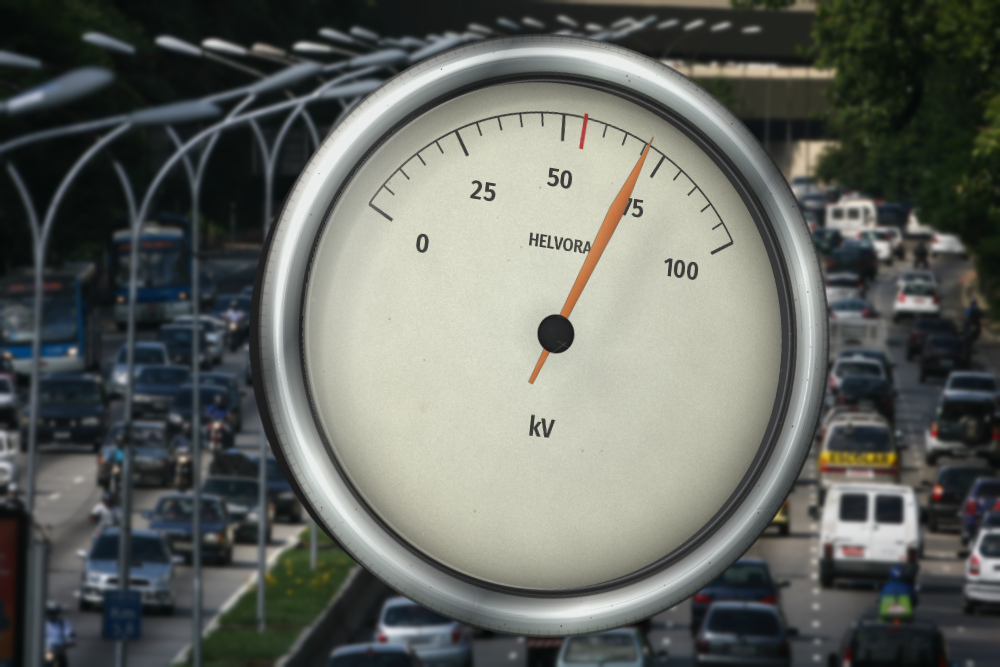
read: **70** kV
